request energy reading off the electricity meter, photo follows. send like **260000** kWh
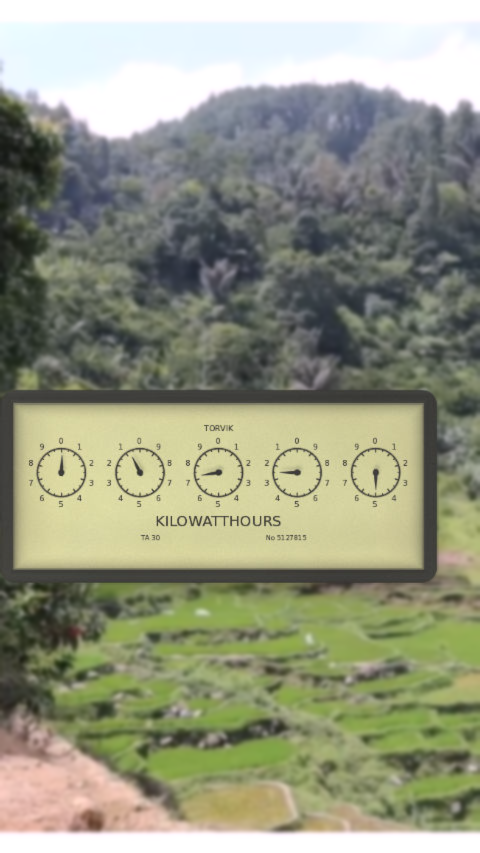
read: **725** kWh
